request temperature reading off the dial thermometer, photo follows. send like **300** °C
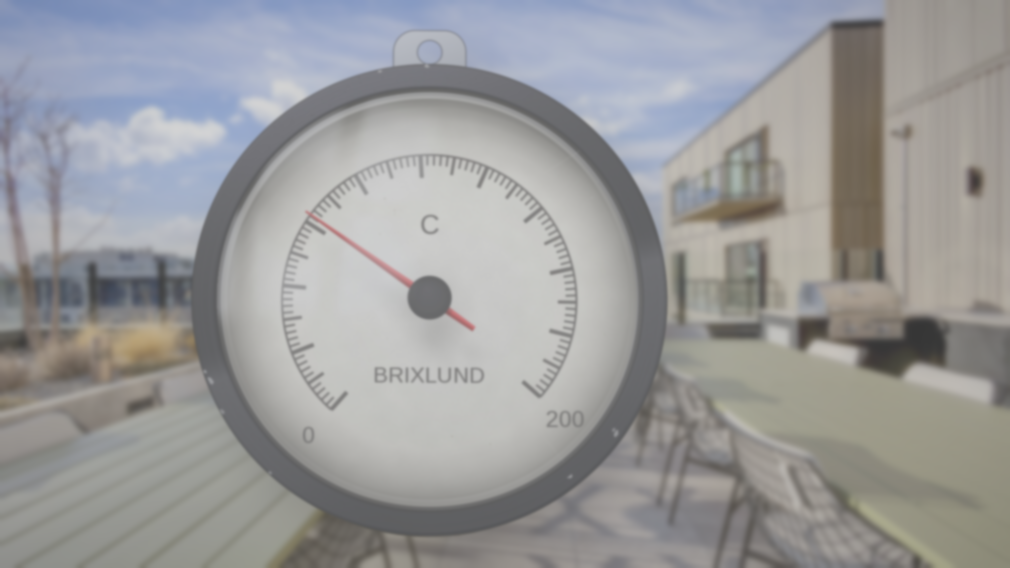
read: **62** °C
